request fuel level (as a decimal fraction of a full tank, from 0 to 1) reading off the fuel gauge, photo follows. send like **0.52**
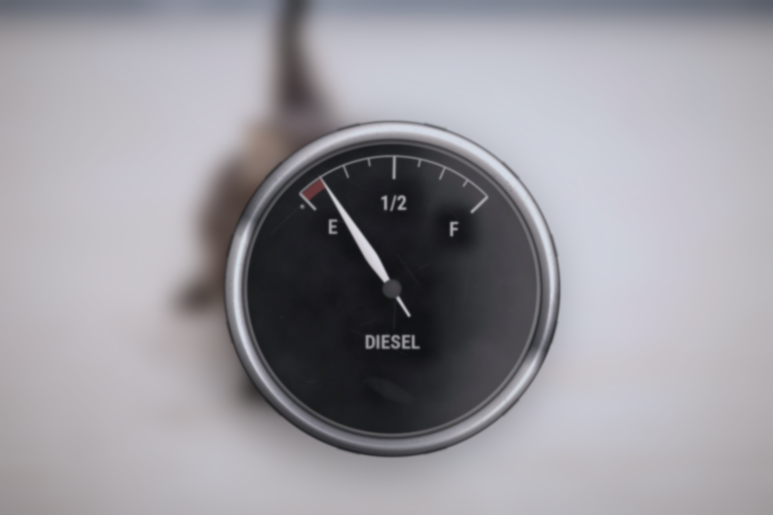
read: **0.125**
